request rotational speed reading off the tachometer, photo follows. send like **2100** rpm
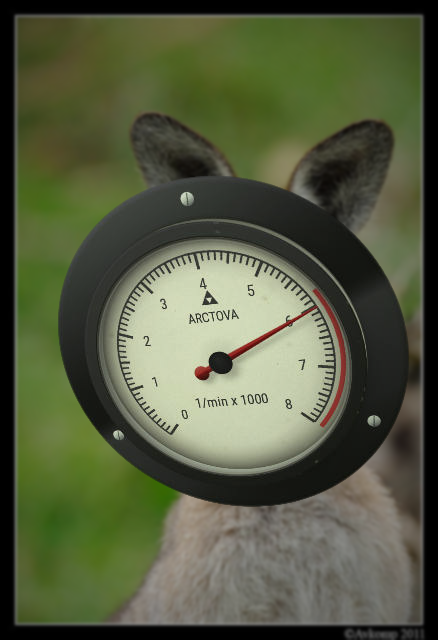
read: **6000** rpm
